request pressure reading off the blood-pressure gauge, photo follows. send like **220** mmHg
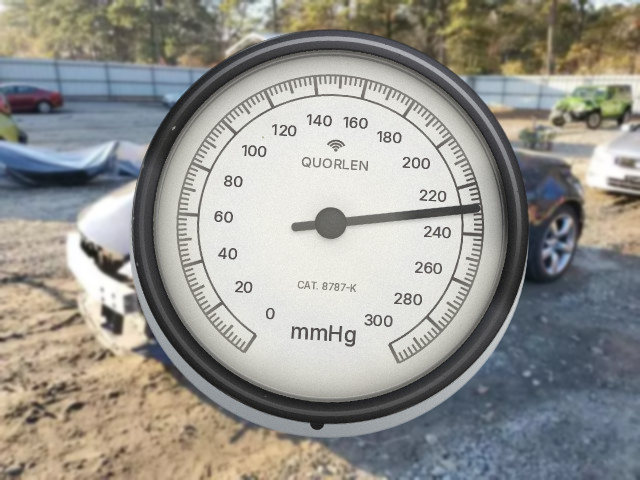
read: **230** mmHg
